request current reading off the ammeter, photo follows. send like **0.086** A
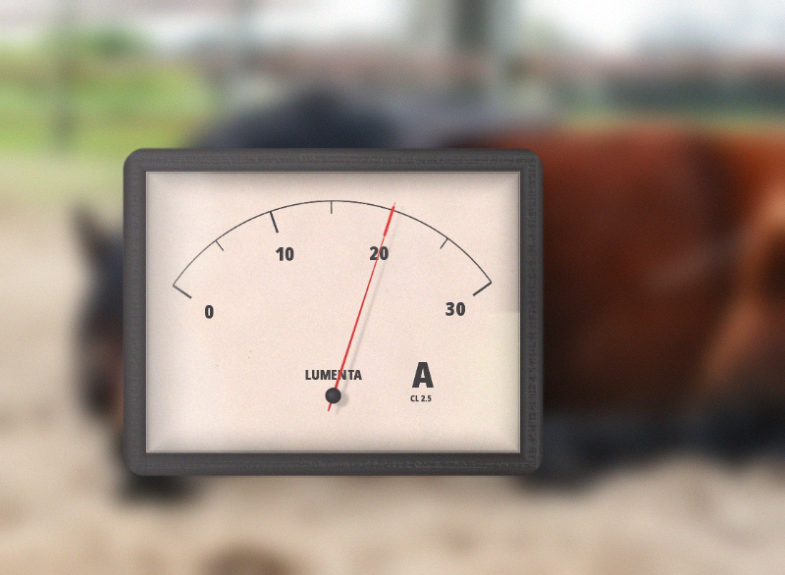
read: **20** A
